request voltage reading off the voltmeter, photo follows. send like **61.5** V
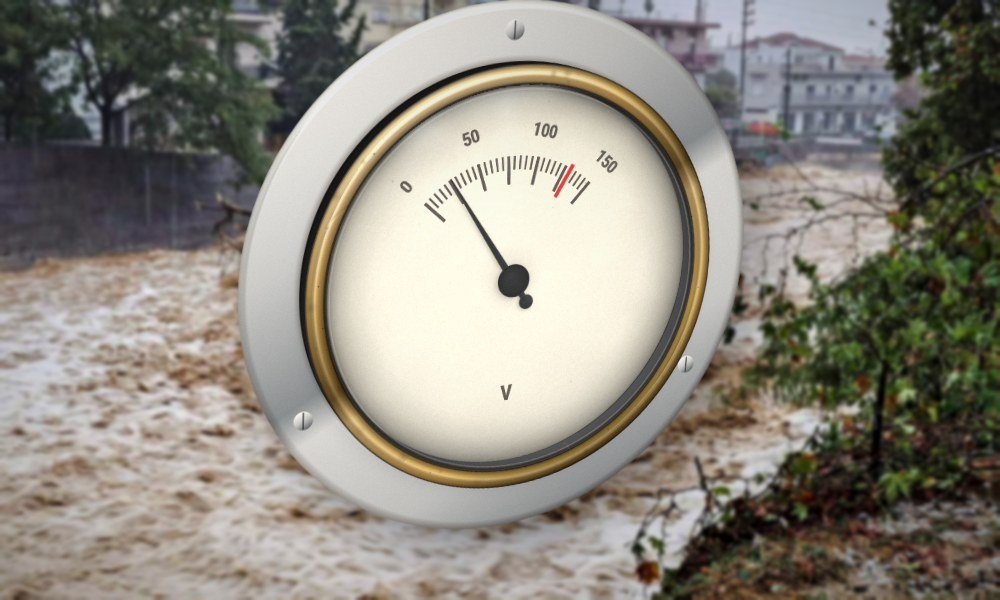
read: **25** V
